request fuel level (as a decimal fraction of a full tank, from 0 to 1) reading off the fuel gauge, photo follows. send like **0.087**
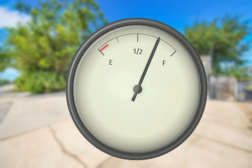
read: **0.75**
